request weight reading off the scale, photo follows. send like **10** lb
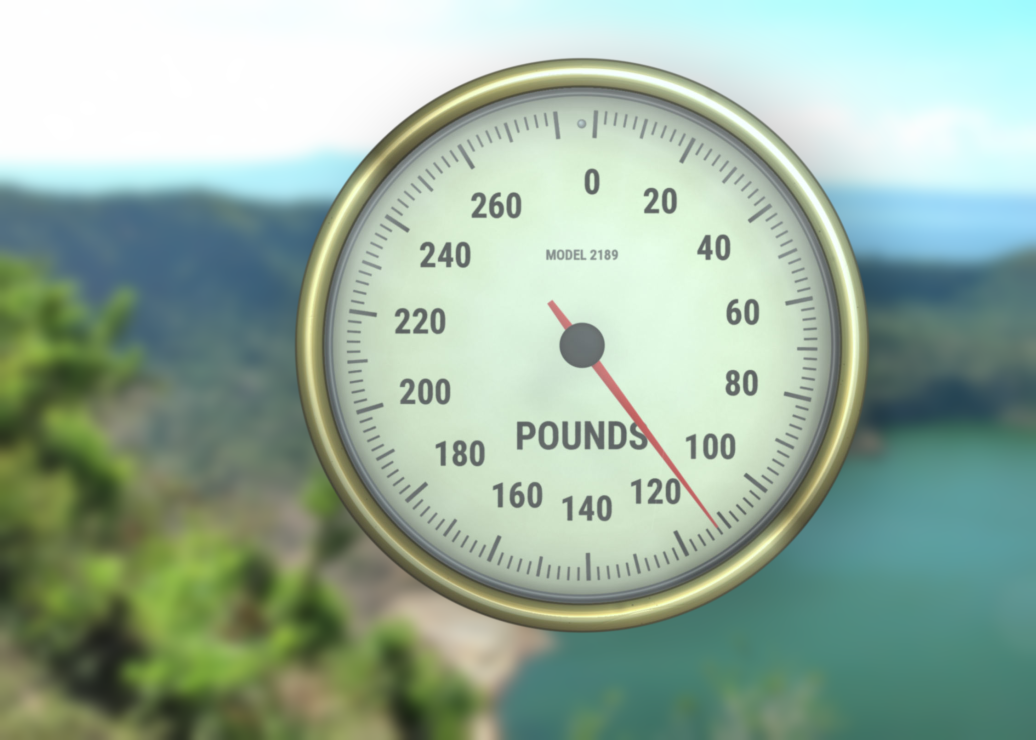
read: **112** lb
